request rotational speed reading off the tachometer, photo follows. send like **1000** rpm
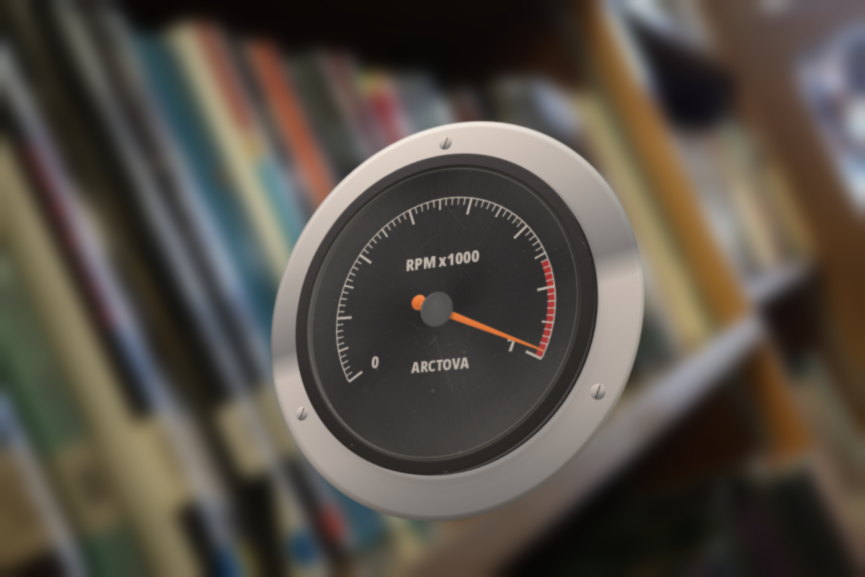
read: **6900** rpm
